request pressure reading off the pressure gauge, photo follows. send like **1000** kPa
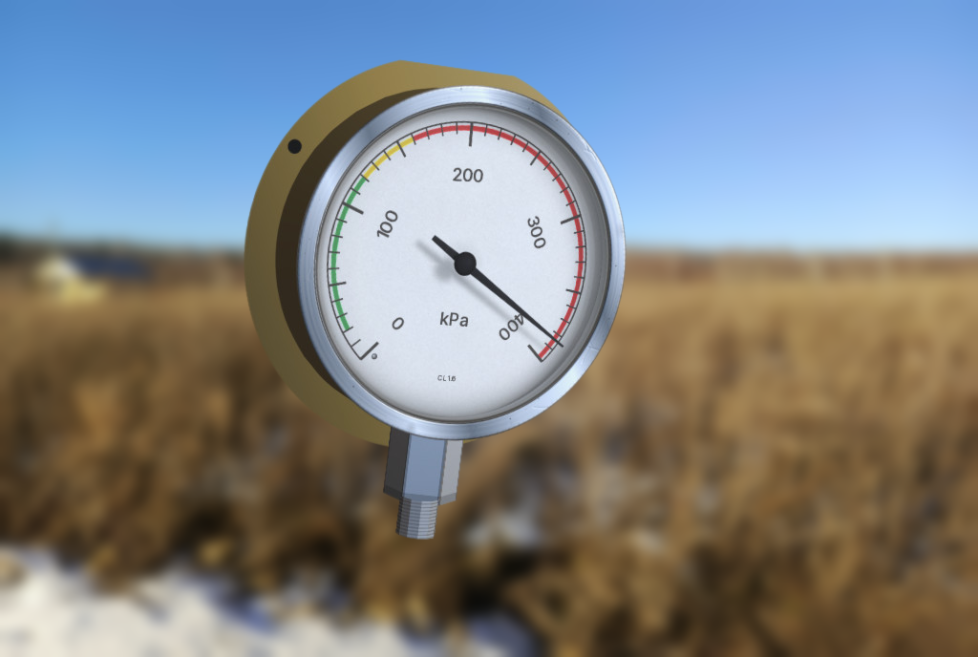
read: **385** kPa
